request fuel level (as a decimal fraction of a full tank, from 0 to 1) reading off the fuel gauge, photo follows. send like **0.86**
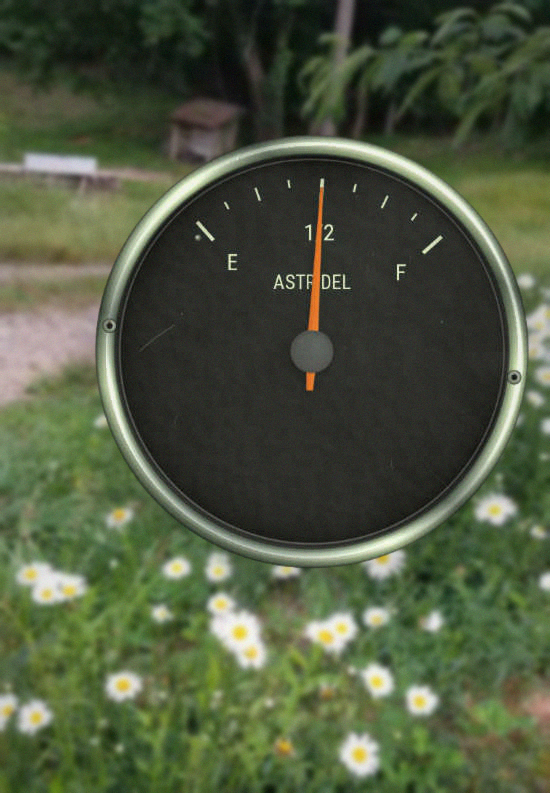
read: **0.5**
